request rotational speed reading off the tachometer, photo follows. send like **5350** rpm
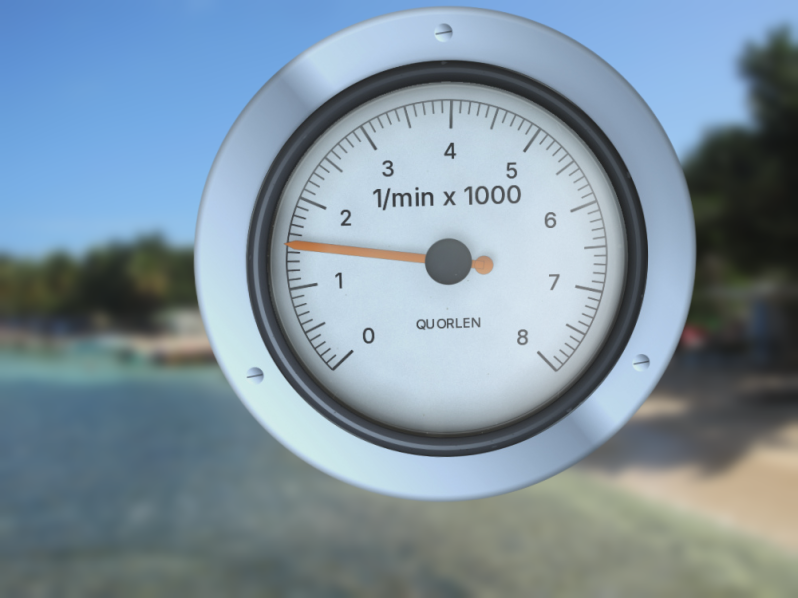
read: **1500** rpm
